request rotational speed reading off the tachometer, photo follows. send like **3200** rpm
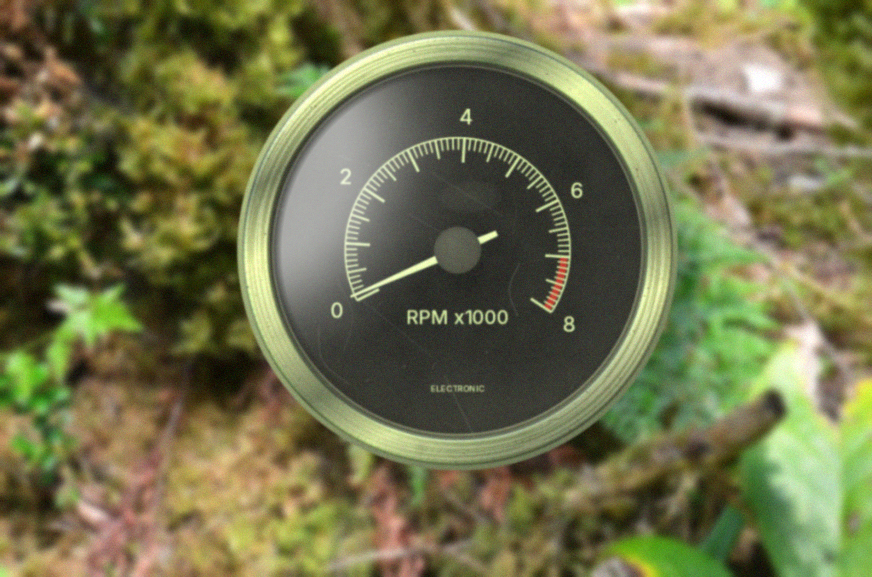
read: **100** rpm
